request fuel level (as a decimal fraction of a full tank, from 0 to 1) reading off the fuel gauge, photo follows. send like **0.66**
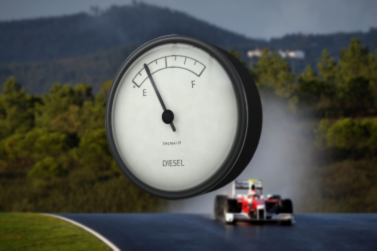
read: **0.25**
